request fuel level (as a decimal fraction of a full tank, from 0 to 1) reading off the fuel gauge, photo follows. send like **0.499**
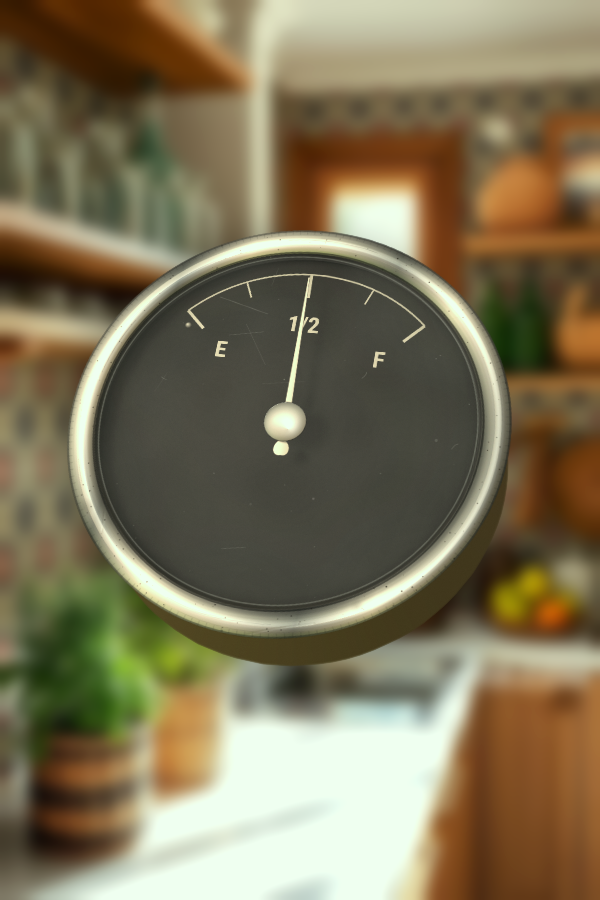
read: **0.5**
